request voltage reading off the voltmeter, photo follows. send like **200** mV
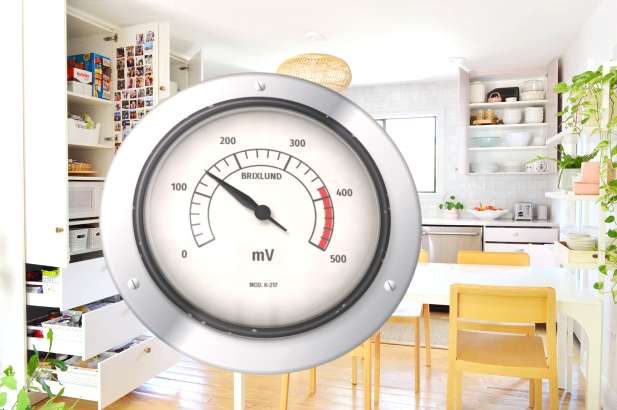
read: **140** mV
